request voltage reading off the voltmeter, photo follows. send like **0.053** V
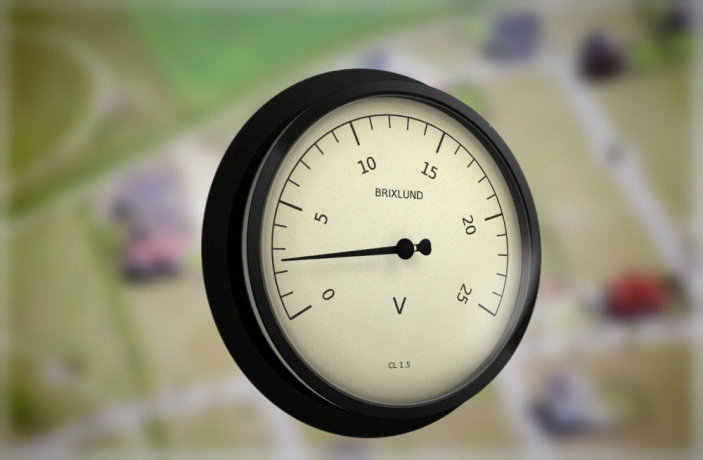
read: **2.5** V
